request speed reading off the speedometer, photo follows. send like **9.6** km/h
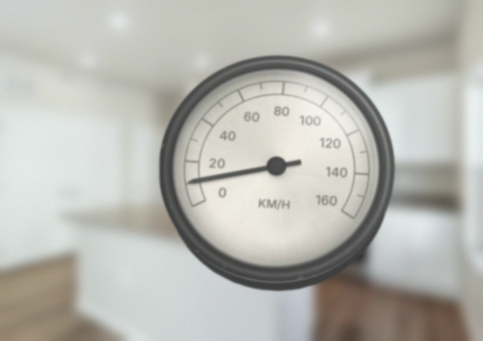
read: **10** km/h
